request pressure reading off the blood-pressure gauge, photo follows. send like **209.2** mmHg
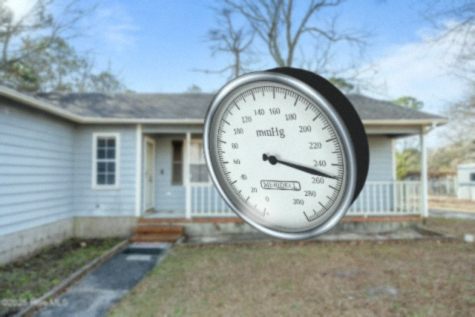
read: **250** mmHg
